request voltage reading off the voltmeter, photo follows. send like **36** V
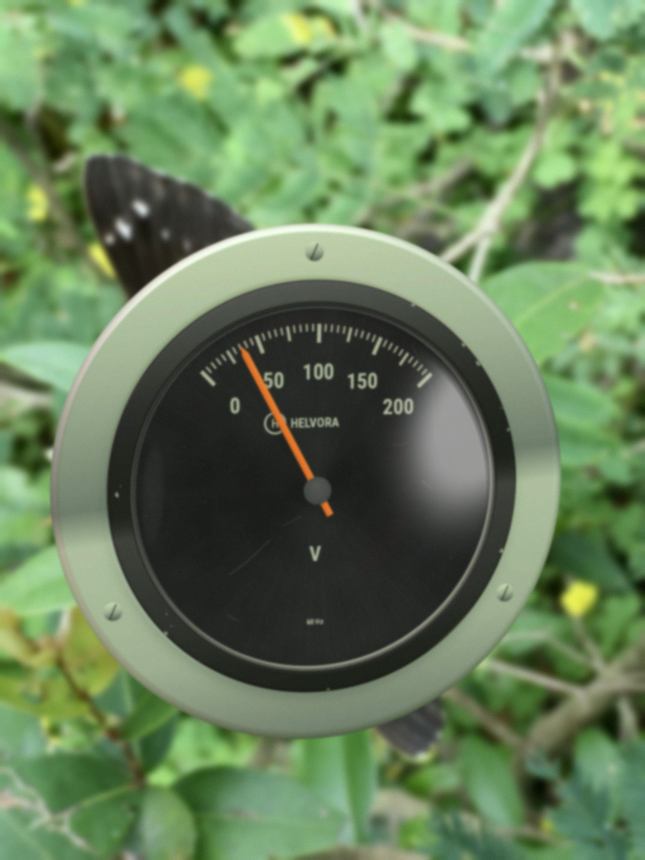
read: **35** V
